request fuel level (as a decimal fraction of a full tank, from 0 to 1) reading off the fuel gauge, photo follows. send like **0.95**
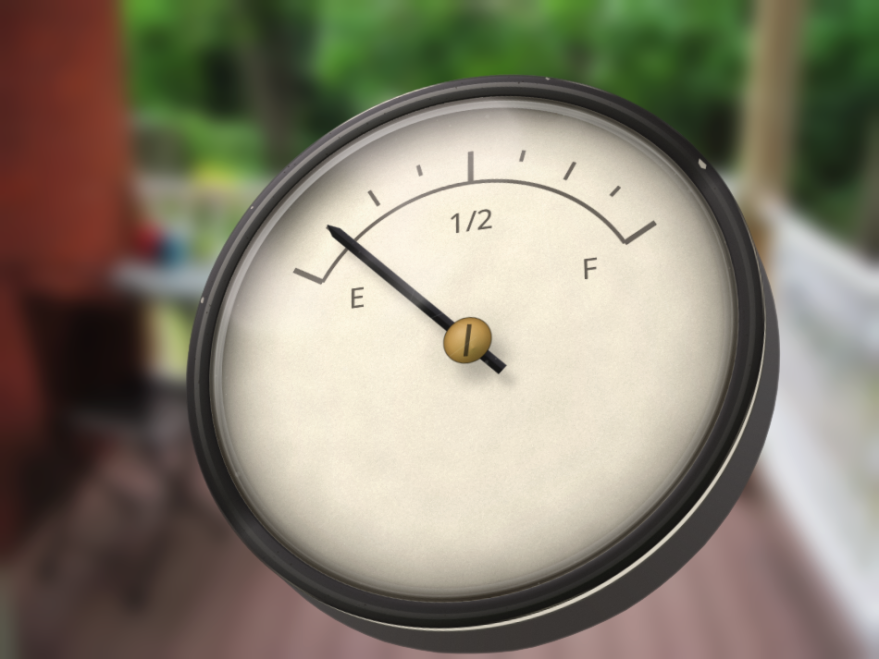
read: **0.125**
